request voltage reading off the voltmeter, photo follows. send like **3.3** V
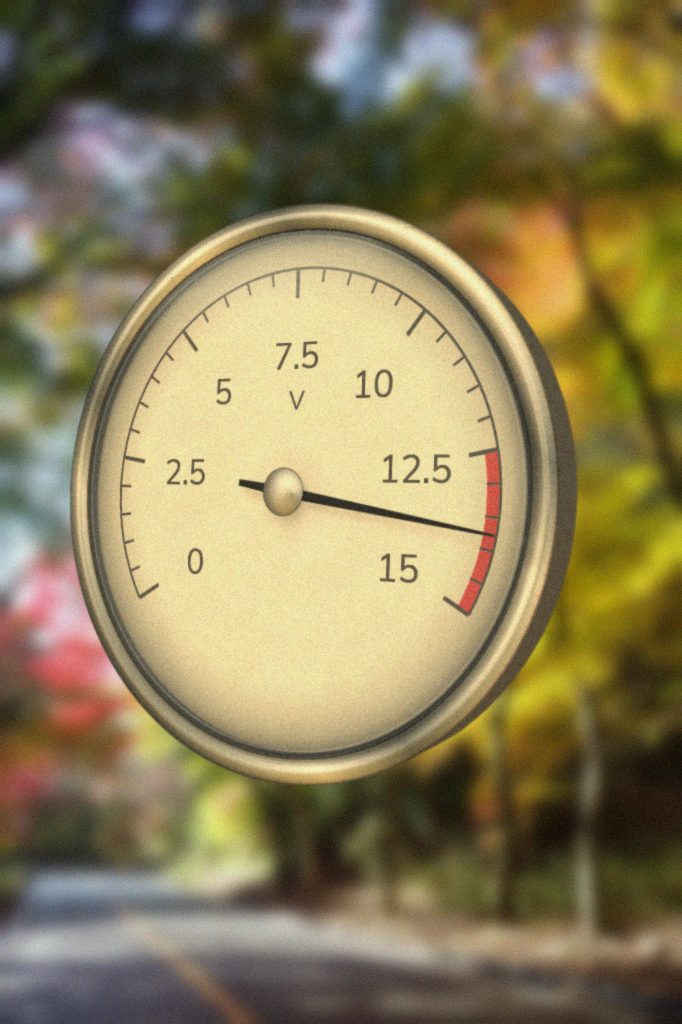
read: **13.75** V
